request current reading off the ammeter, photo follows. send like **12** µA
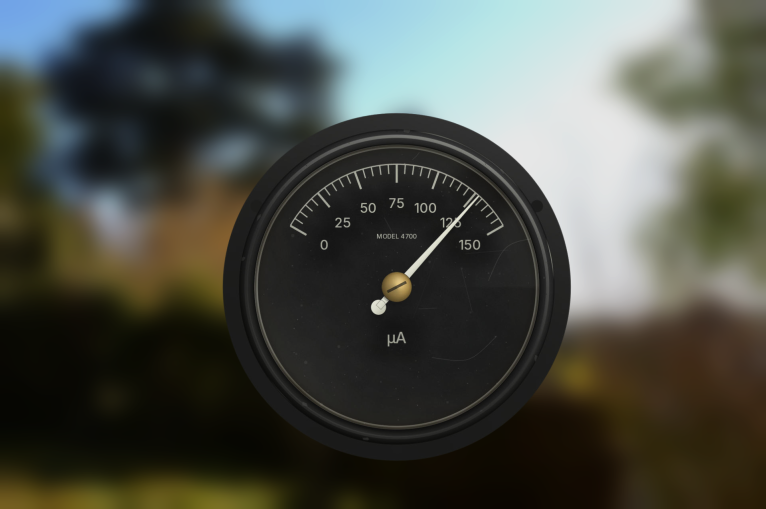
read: **127.5** µA
